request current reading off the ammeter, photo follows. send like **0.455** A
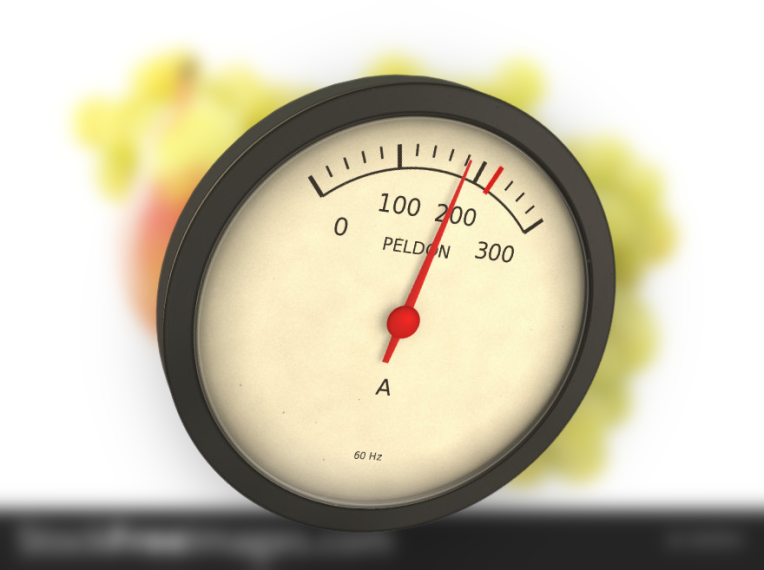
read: **180** A
